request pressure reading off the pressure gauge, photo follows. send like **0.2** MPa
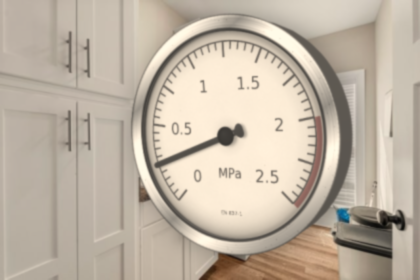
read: **0.25** MPa
